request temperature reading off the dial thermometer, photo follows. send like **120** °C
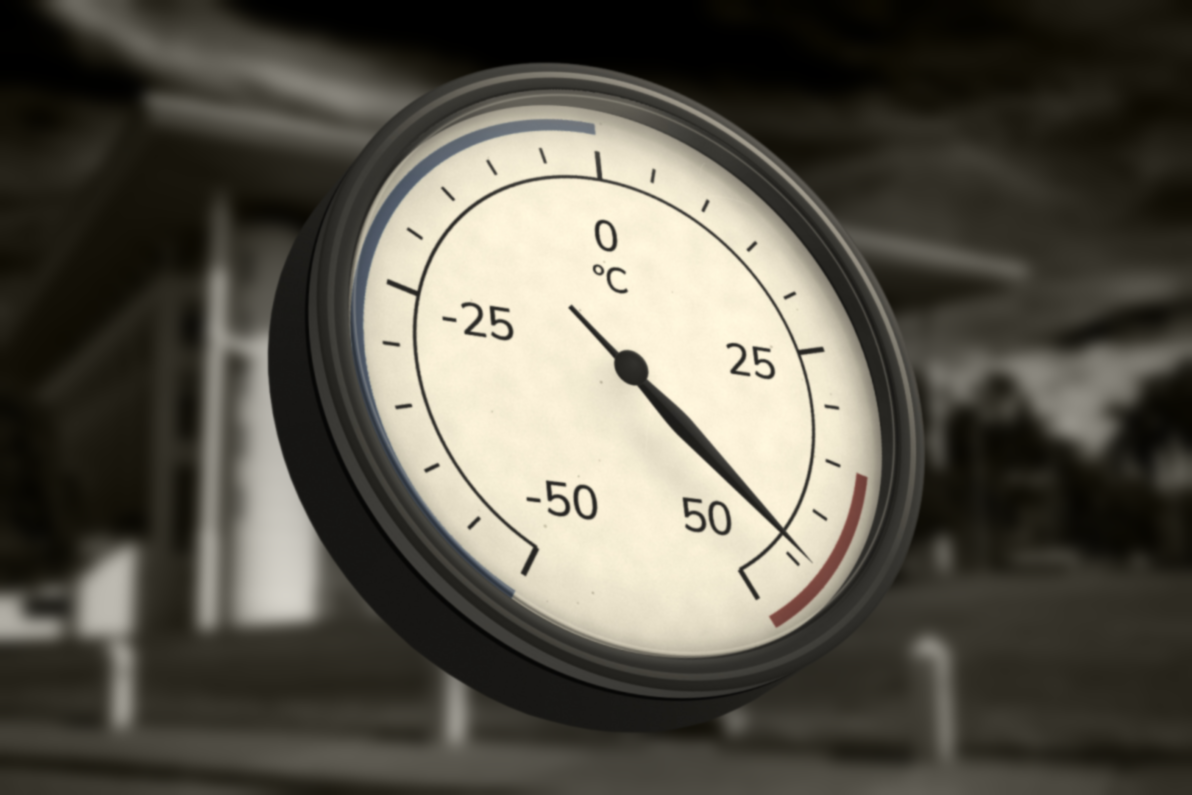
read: **45** °C
